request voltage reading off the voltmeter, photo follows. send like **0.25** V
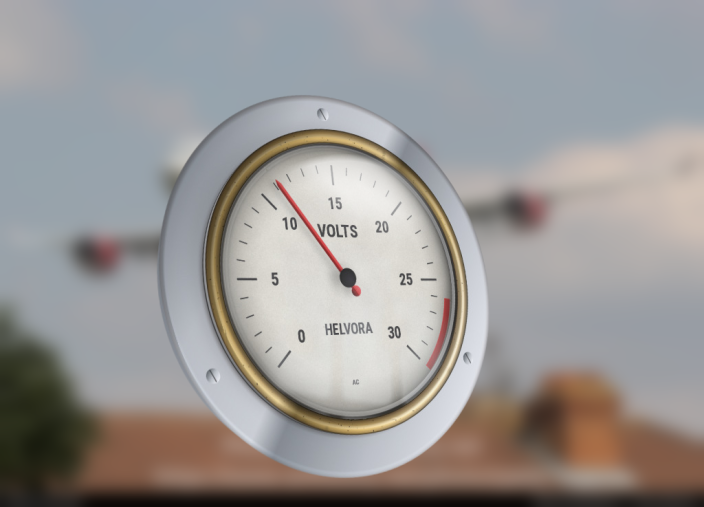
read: **11** V
